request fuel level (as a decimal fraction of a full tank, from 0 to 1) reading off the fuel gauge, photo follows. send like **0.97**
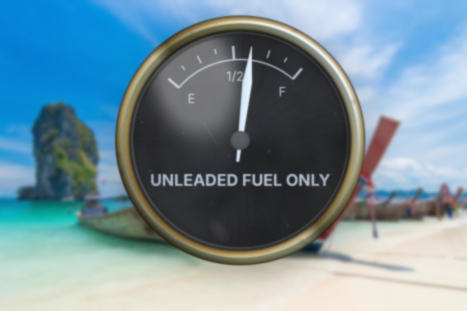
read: **0.625**
